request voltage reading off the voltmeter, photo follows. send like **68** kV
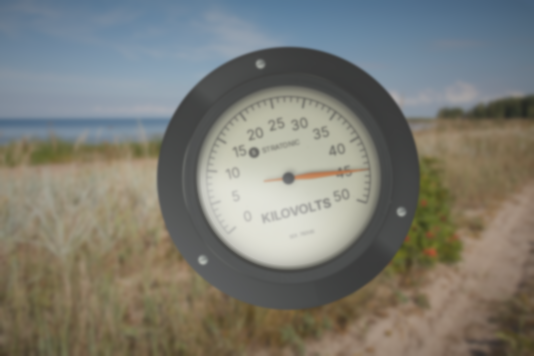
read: **45** kV
